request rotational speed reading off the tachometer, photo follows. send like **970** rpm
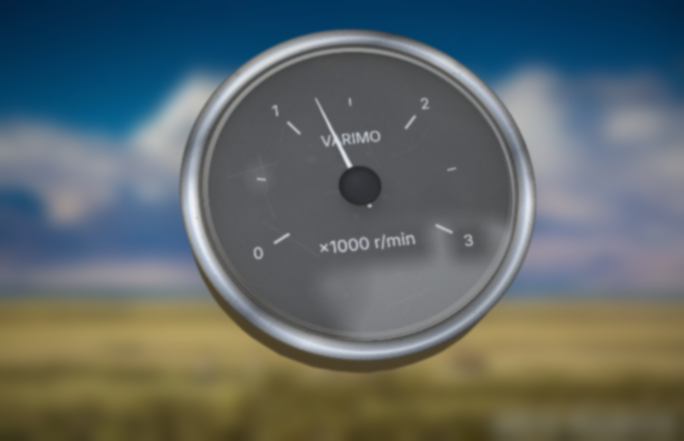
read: **1250** rpm
